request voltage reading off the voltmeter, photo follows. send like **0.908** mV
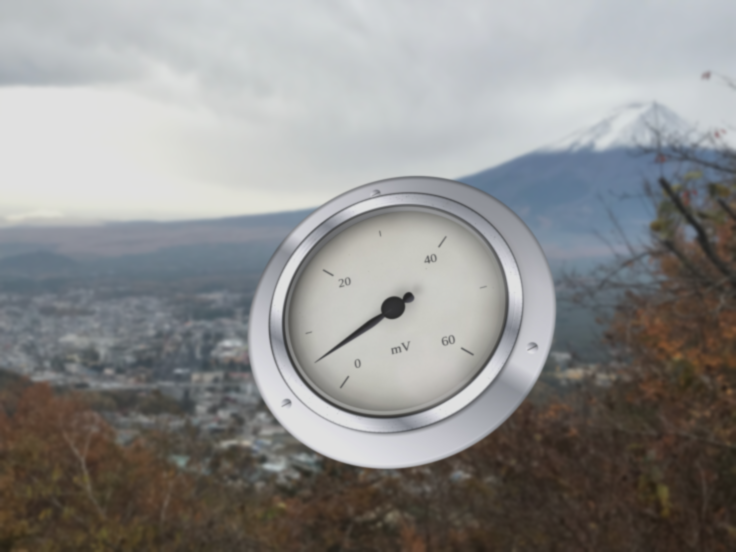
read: **5** mV
